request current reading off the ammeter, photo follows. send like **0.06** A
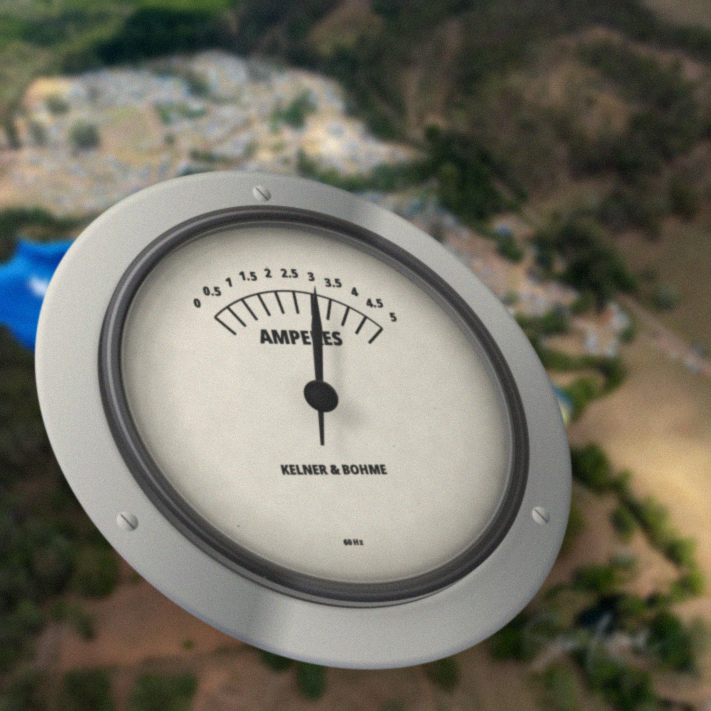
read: **3** A
